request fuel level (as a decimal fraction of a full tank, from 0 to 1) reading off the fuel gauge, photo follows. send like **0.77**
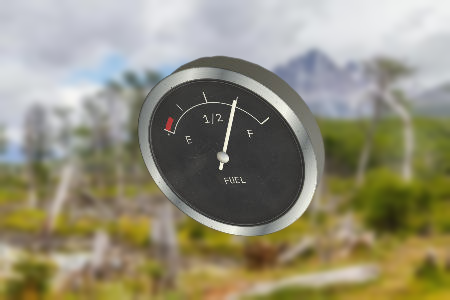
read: **0.75**
